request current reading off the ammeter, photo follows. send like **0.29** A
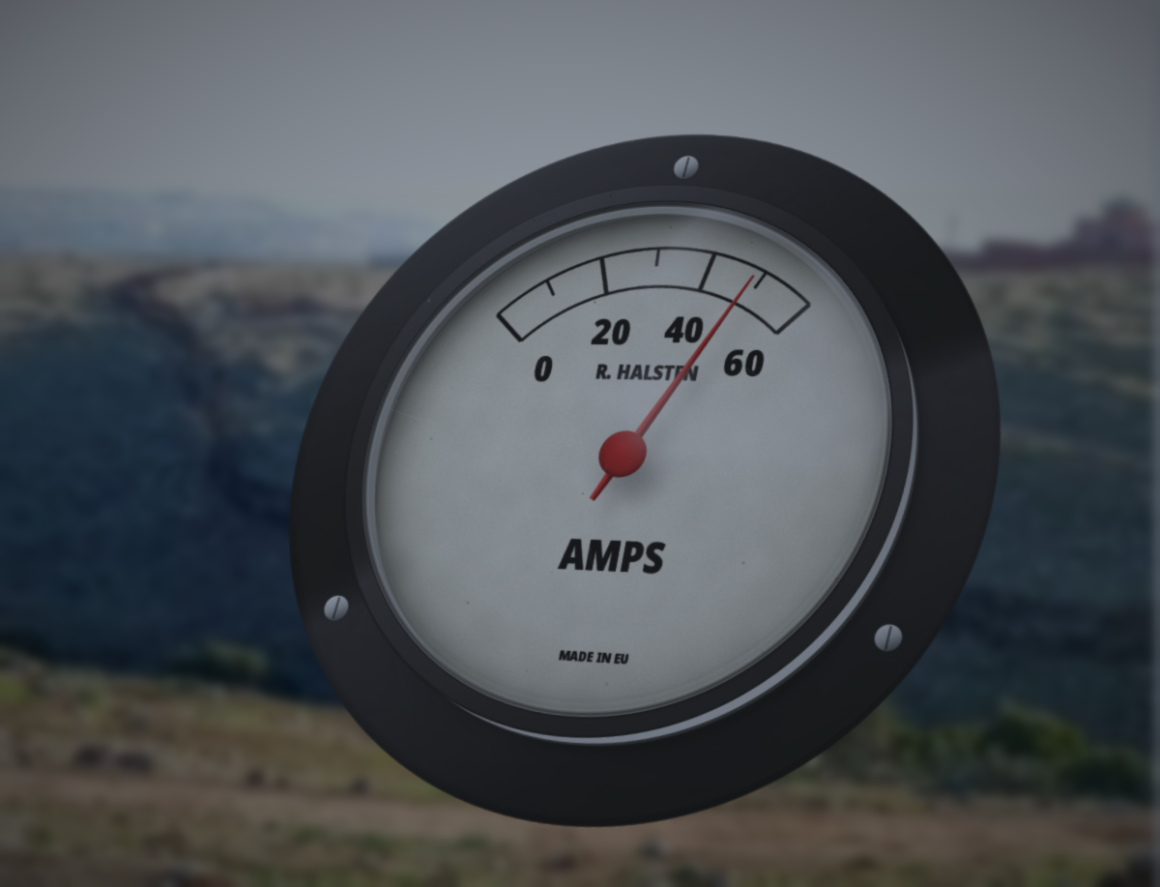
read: **50** A
